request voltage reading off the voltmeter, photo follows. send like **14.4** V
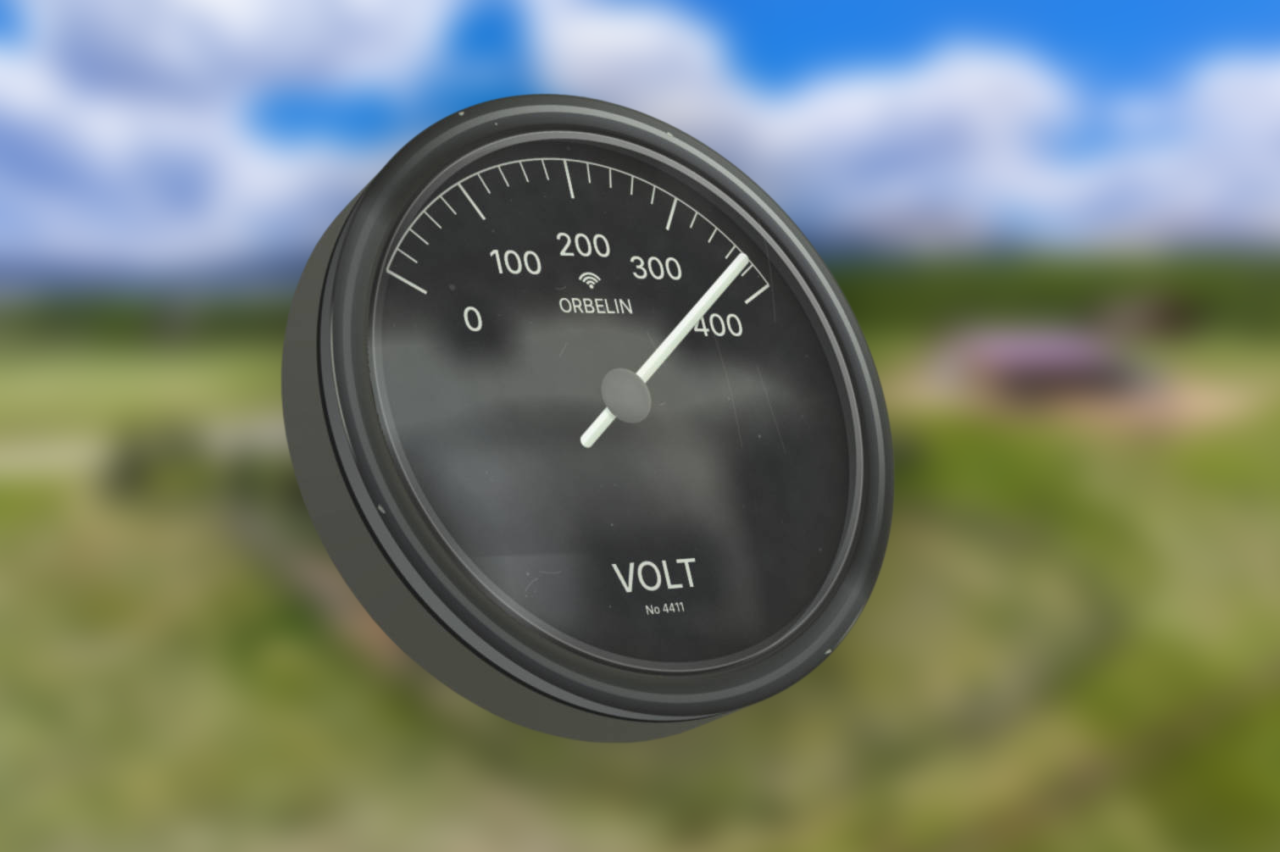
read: **370** V
